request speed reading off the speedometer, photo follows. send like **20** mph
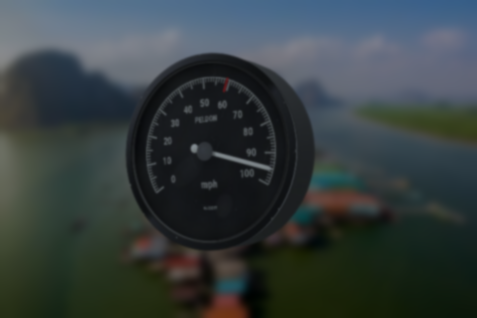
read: **95** mph
